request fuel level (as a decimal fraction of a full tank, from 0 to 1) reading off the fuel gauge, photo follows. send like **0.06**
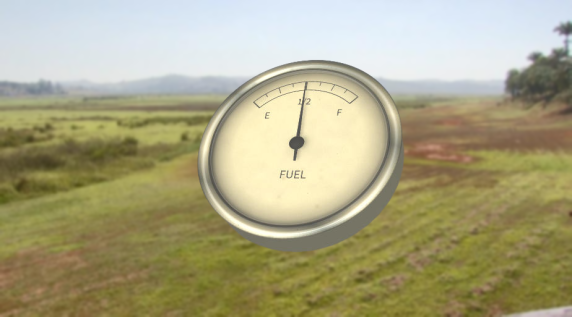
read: **0.5**
